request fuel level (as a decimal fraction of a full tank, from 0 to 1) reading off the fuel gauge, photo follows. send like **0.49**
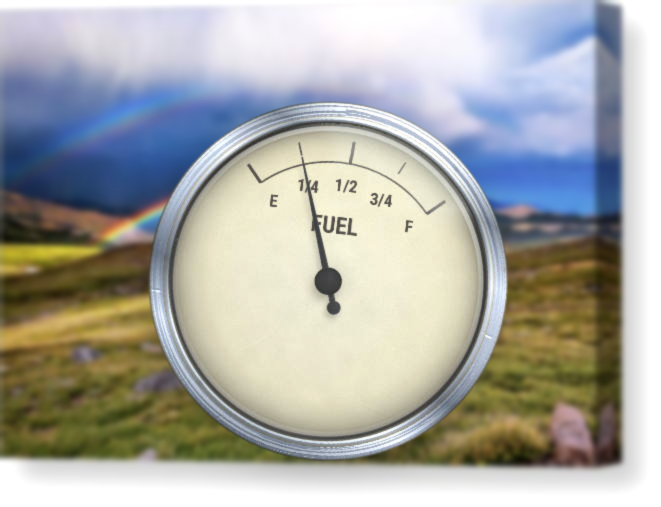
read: **0.25**
